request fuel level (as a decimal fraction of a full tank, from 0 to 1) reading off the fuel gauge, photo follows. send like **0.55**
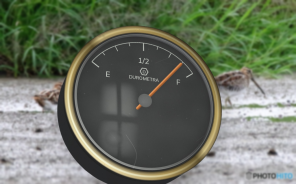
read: **0.875**
